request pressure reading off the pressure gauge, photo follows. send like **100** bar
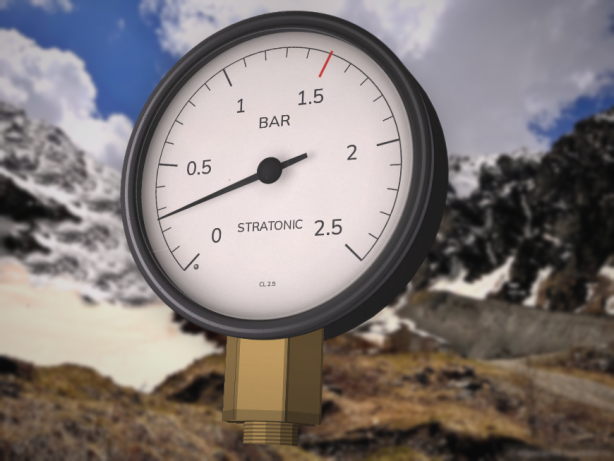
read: **0.25** bar
